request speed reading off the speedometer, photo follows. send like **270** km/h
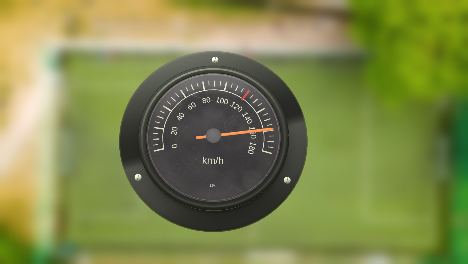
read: **160** km/h
